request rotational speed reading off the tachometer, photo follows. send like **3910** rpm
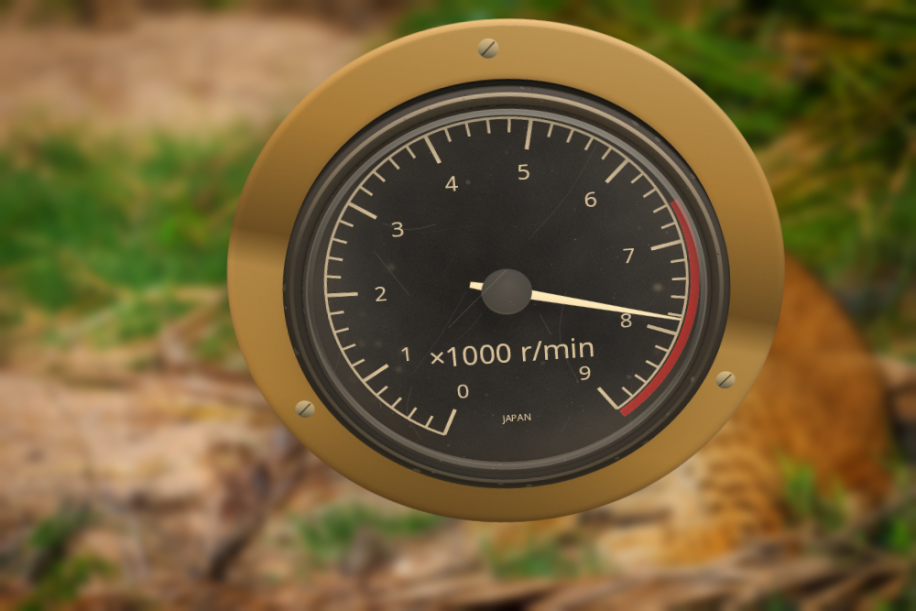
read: **7800** rpm
